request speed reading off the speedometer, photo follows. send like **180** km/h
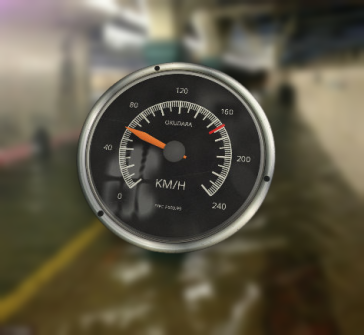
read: **60** km/h
